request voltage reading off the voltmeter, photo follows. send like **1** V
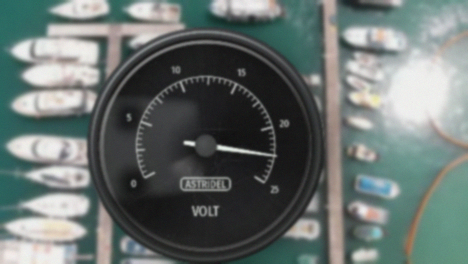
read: **22.5** V
